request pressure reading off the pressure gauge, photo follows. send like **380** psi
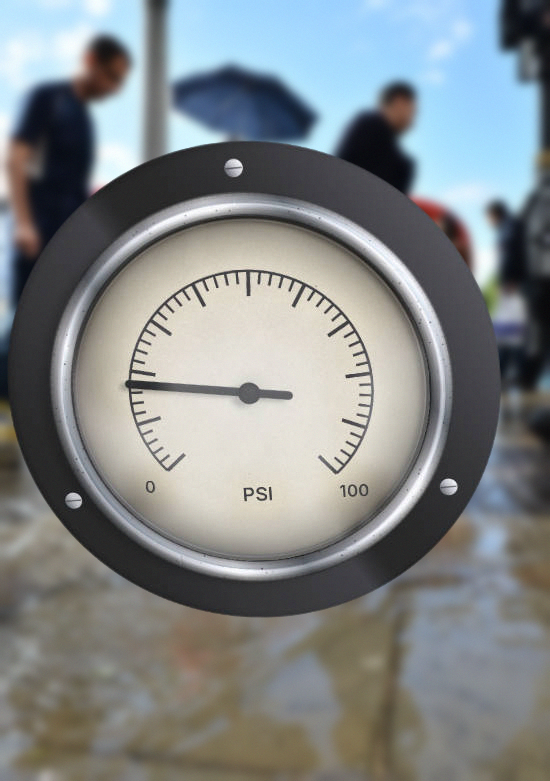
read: **18** psi
